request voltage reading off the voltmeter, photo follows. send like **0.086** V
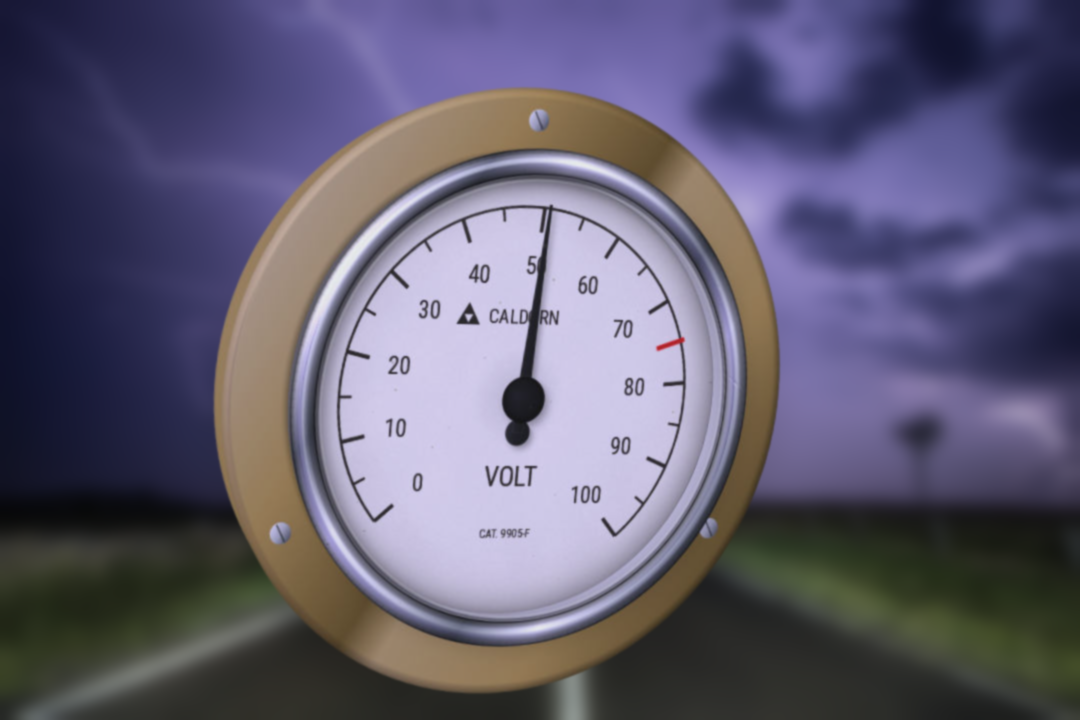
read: **50** V
